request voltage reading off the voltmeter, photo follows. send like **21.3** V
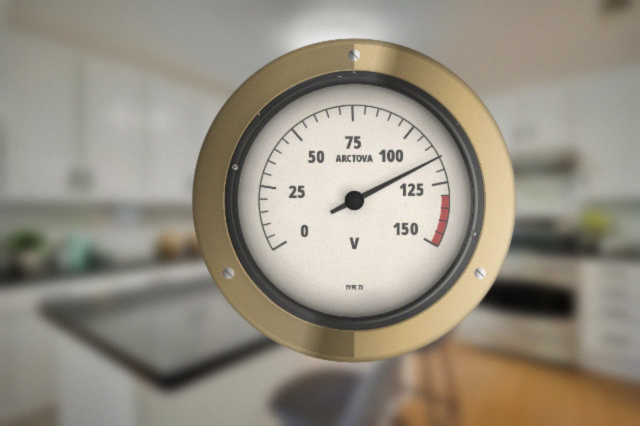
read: **115** V
